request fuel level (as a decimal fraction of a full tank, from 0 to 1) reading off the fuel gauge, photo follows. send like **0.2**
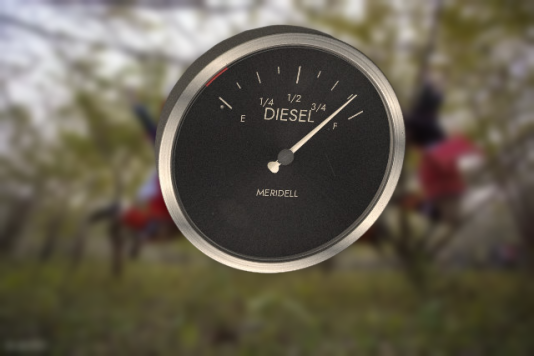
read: **0.875**
